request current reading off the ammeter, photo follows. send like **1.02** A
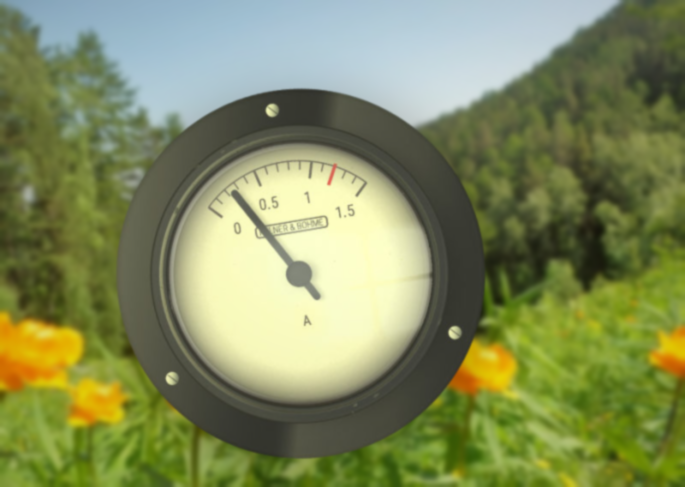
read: **0.25** A
